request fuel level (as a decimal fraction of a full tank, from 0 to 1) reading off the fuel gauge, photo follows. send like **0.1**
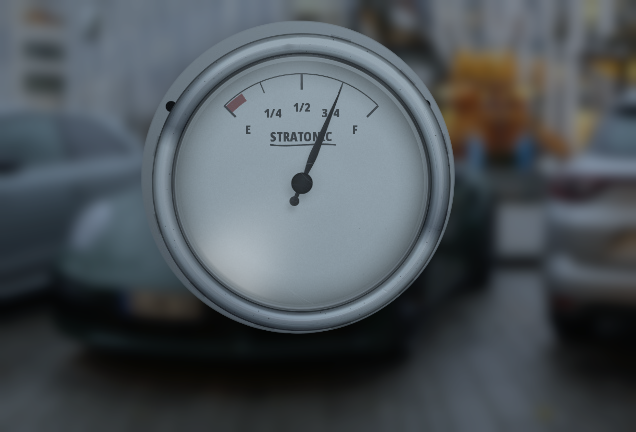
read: **0.75**
